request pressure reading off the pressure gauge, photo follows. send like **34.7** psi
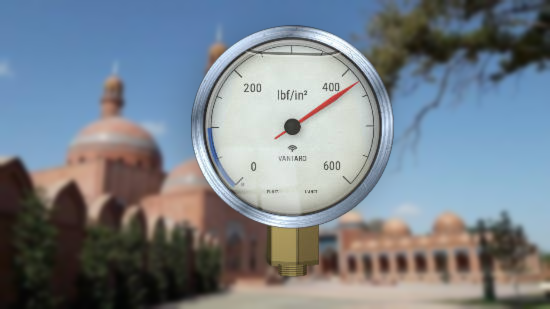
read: **425** psi
